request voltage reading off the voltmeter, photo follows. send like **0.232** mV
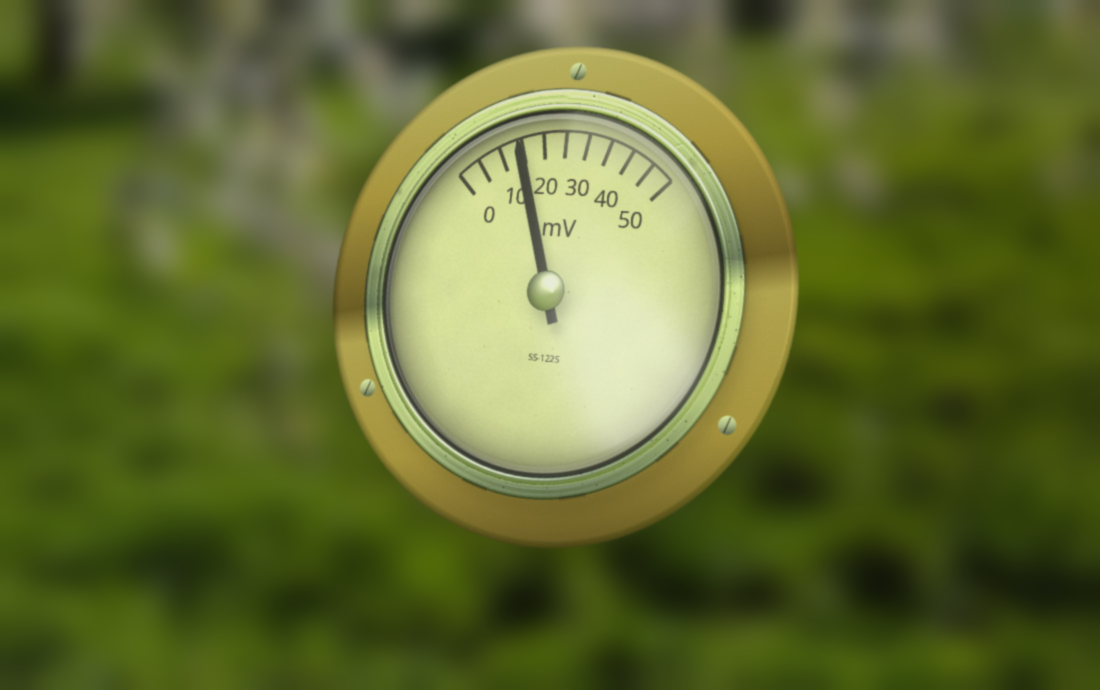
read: **15** mV
